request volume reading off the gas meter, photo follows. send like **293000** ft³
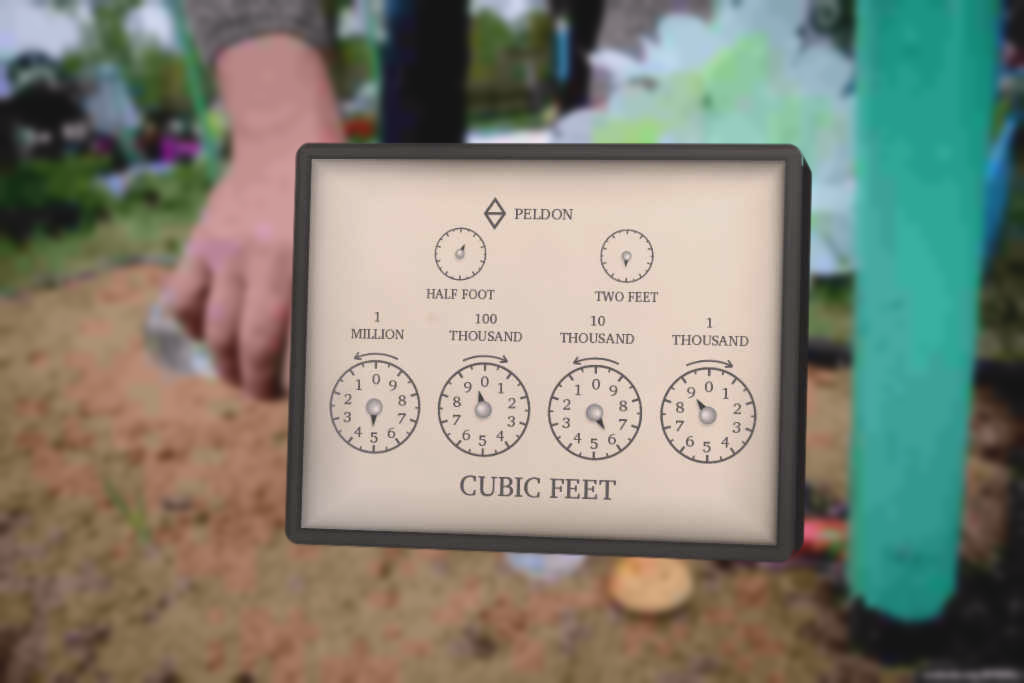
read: **495900** ft³
